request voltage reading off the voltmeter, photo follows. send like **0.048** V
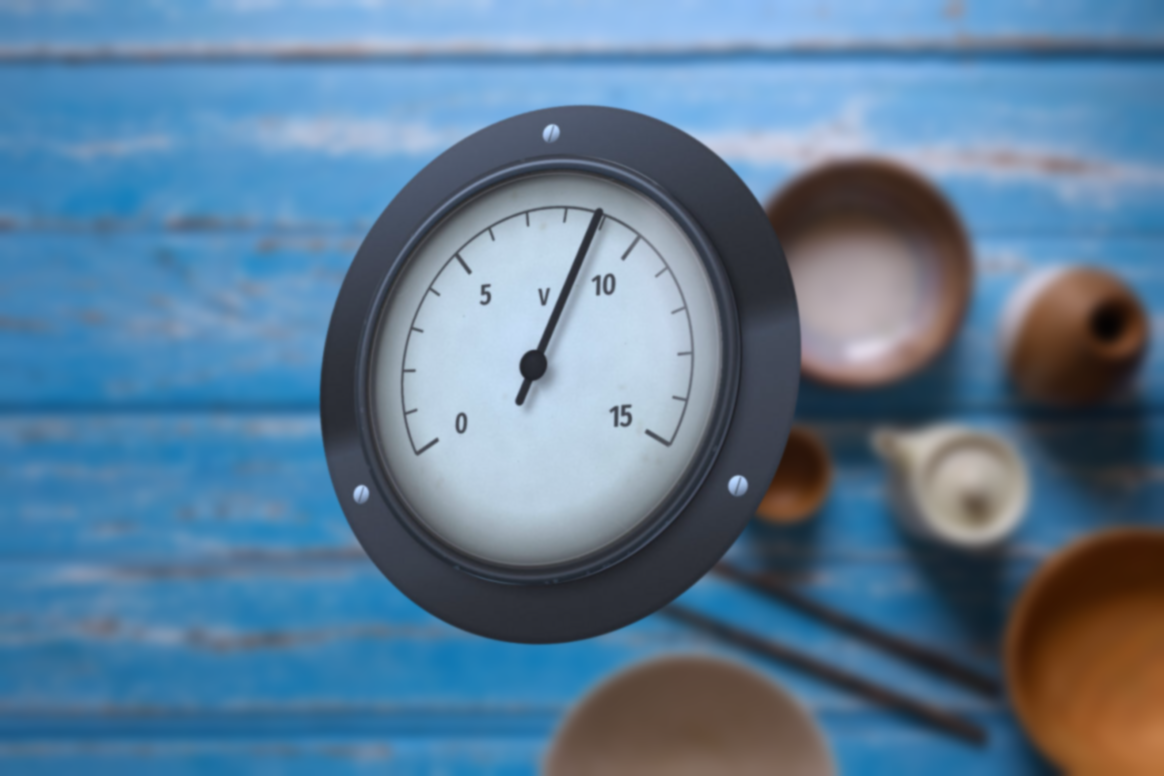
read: **9** V
